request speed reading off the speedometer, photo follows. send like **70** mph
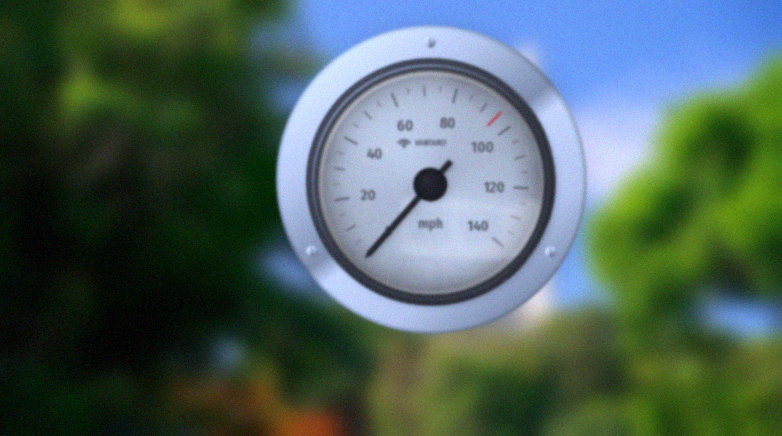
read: **0** mph
